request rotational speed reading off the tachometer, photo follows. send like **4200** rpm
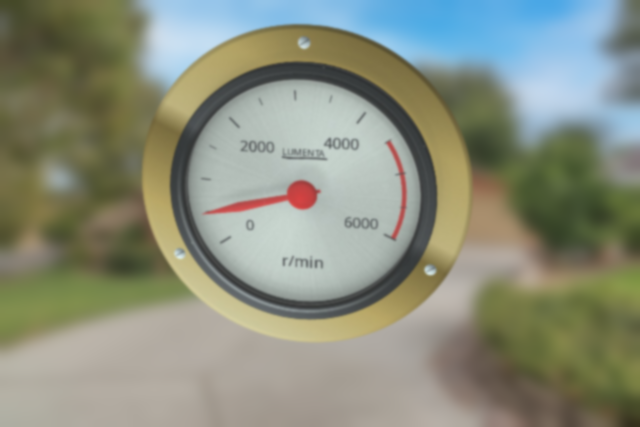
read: **500** rpm
